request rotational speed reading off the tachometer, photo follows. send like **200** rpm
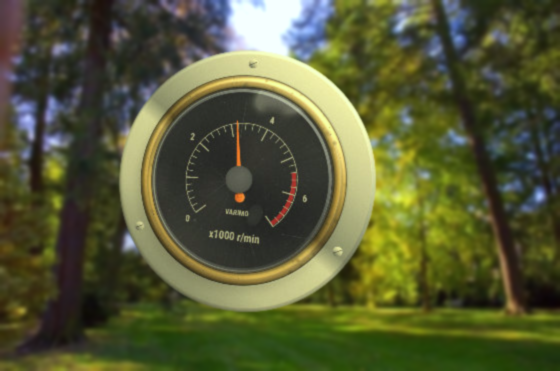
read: **3200** rpm
